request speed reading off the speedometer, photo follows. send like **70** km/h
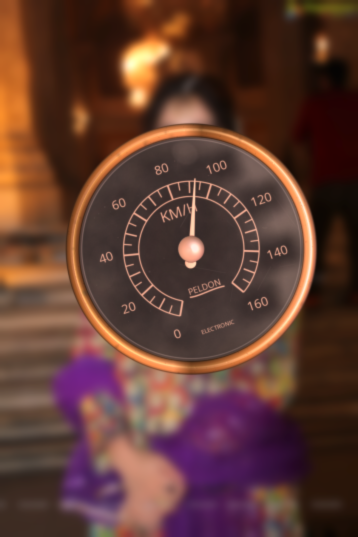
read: **92.5** km/h
